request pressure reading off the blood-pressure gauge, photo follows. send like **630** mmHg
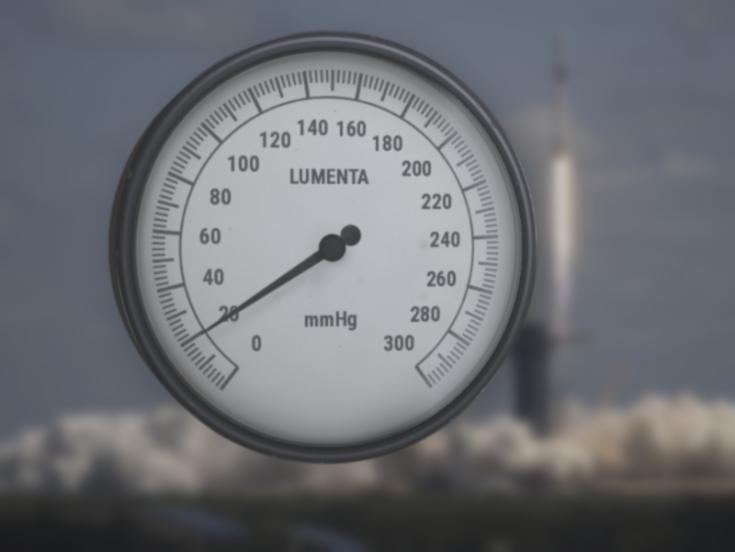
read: **20** mmHg
